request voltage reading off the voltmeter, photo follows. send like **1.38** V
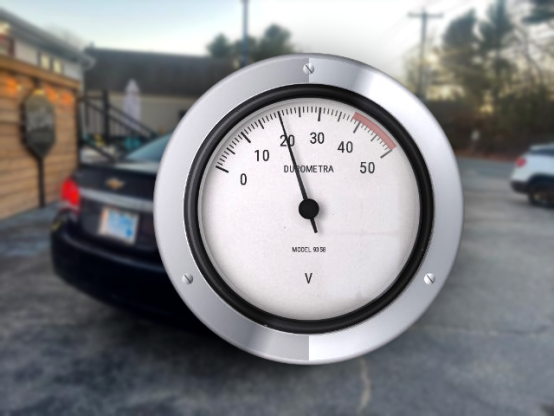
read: **20** V
